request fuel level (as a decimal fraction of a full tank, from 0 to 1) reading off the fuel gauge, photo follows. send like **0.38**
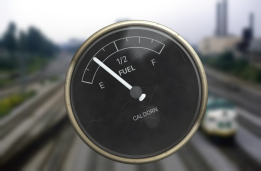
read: **0.25**
